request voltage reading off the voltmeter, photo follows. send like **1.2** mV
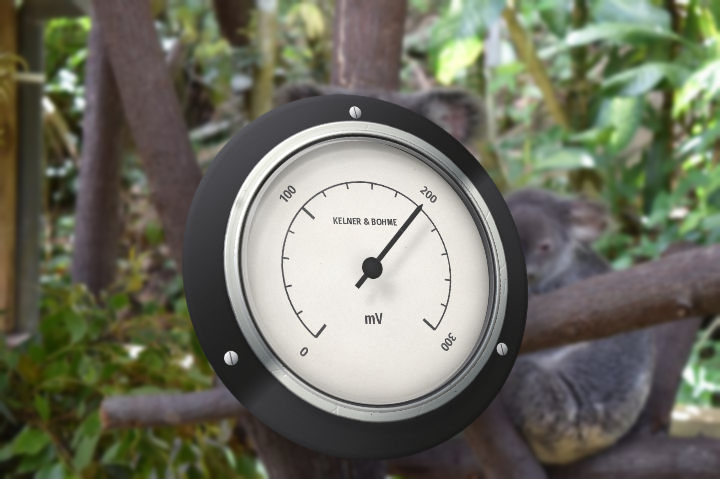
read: **200** mV
